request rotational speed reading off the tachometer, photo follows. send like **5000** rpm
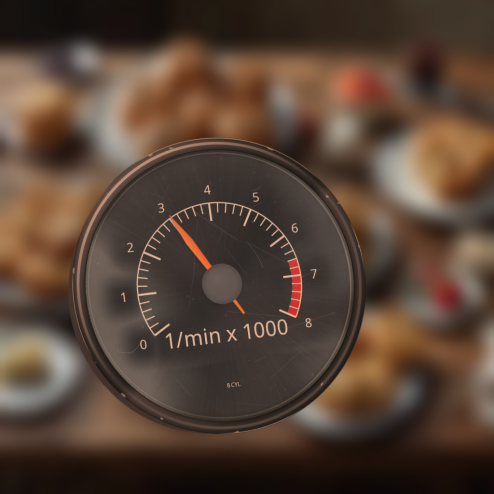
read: **3000** rpm
